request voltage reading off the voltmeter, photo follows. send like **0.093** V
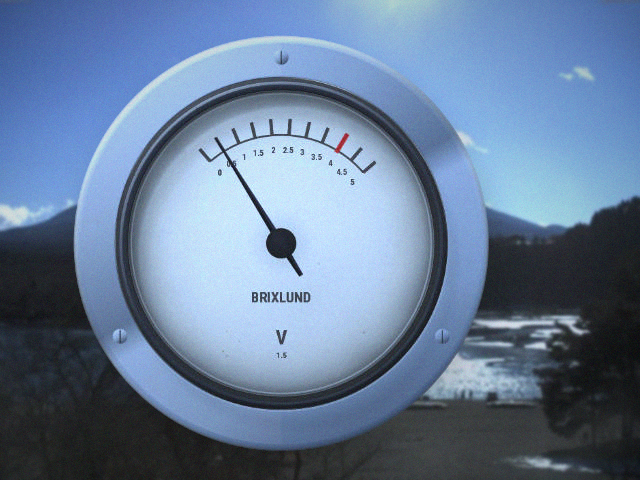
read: **0.5** V
